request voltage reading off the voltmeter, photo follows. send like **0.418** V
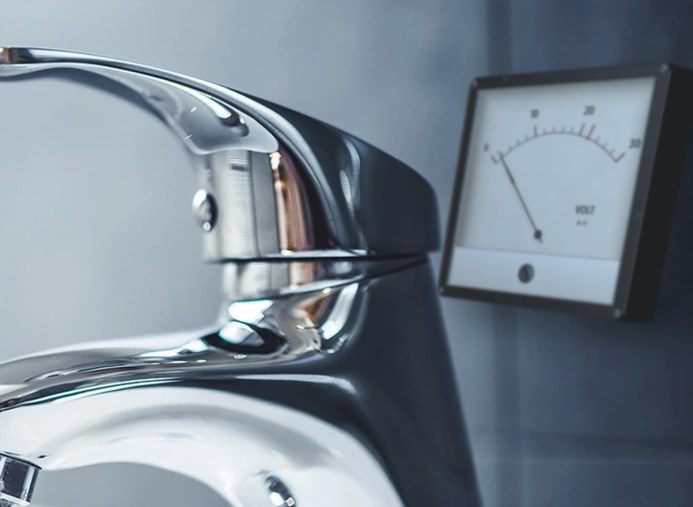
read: **2** V
